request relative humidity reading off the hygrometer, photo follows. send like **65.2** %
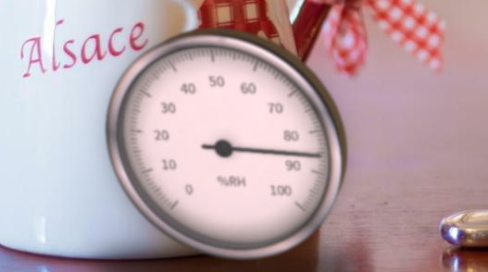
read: **85** %
